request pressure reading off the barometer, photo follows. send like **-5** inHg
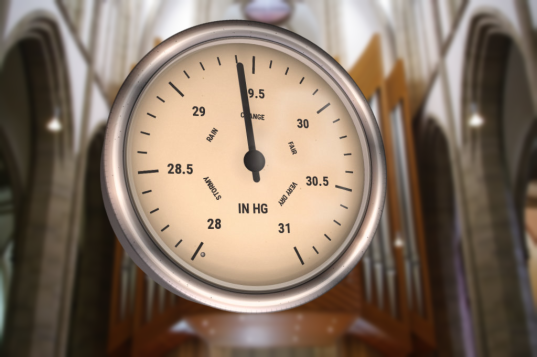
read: **29.4** inHg
